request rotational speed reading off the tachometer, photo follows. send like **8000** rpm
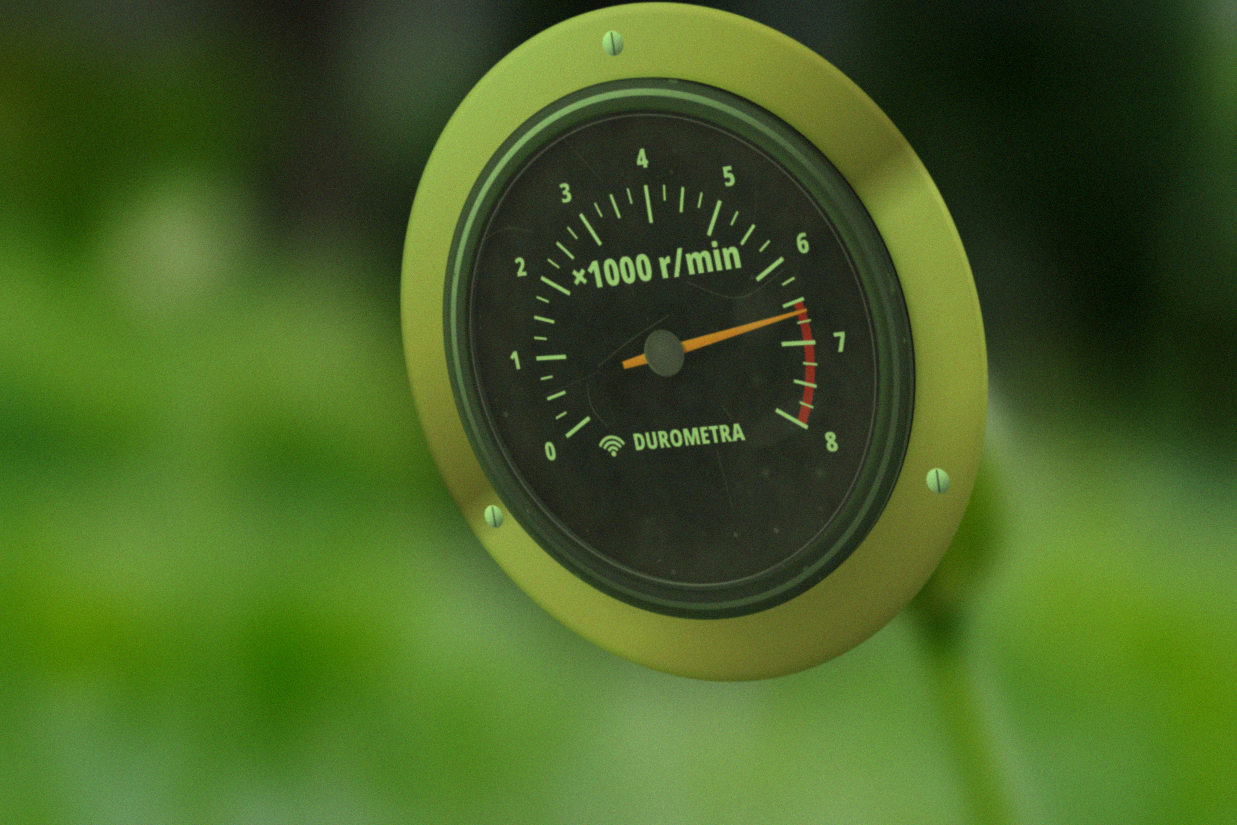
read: **6625** rpm
